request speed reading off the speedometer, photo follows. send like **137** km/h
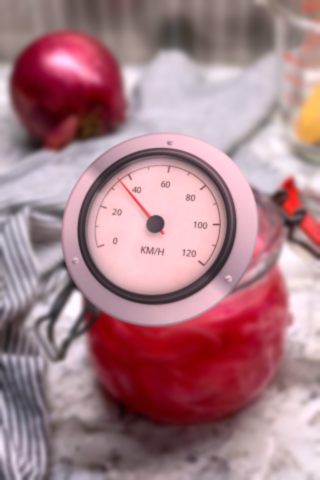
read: **35** km/h
